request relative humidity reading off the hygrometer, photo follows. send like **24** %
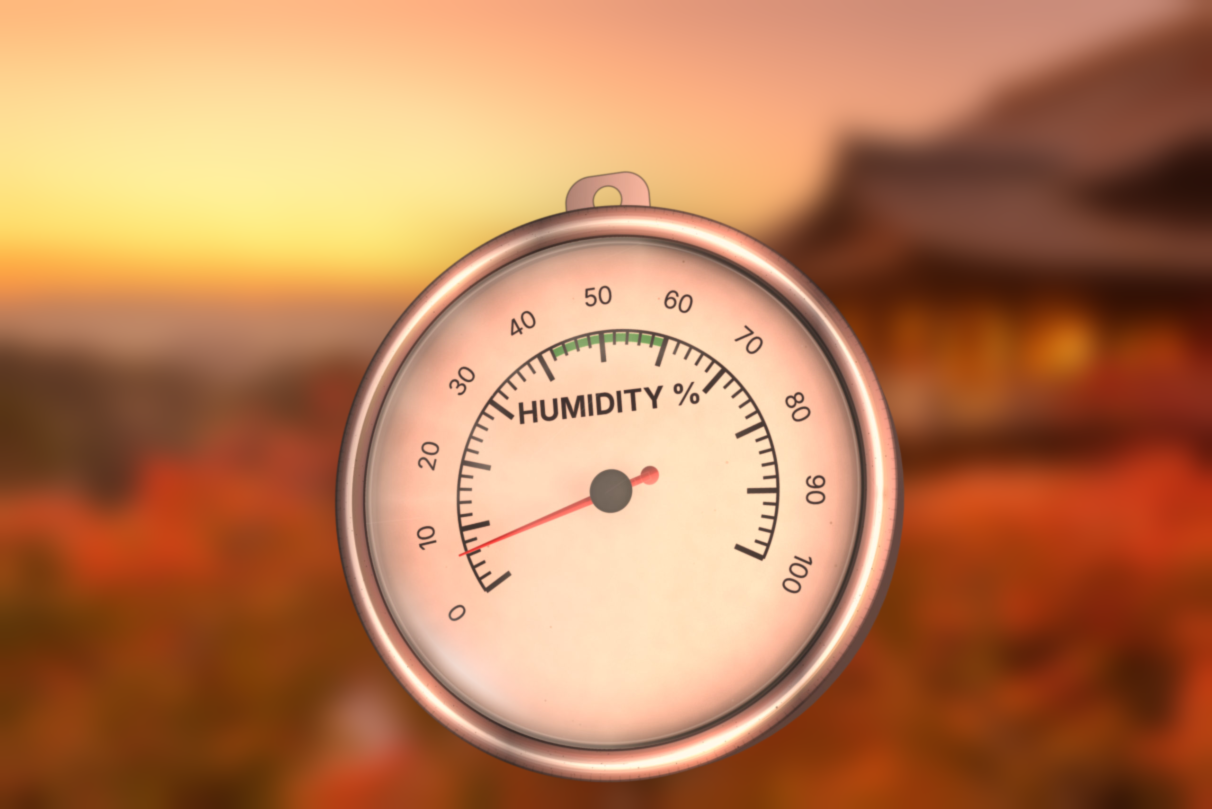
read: **6** %
